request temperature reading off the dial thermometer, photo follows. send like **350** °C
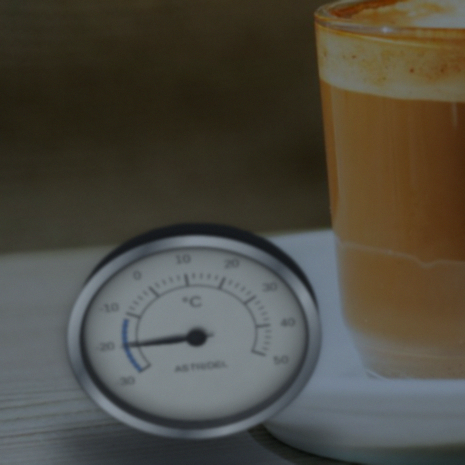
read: **-20** °C
